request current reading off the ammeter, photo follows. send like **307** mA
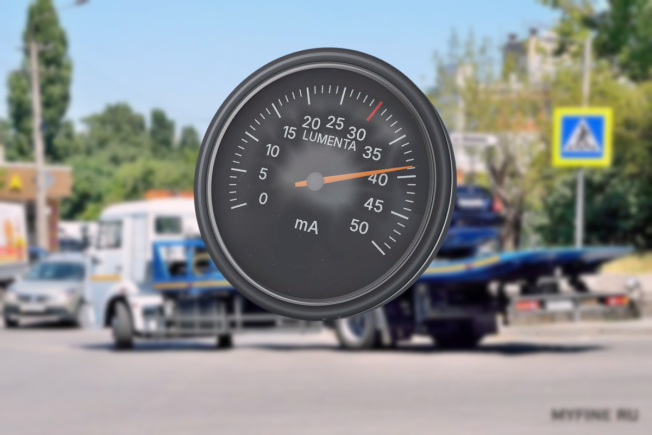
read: **39** mA
